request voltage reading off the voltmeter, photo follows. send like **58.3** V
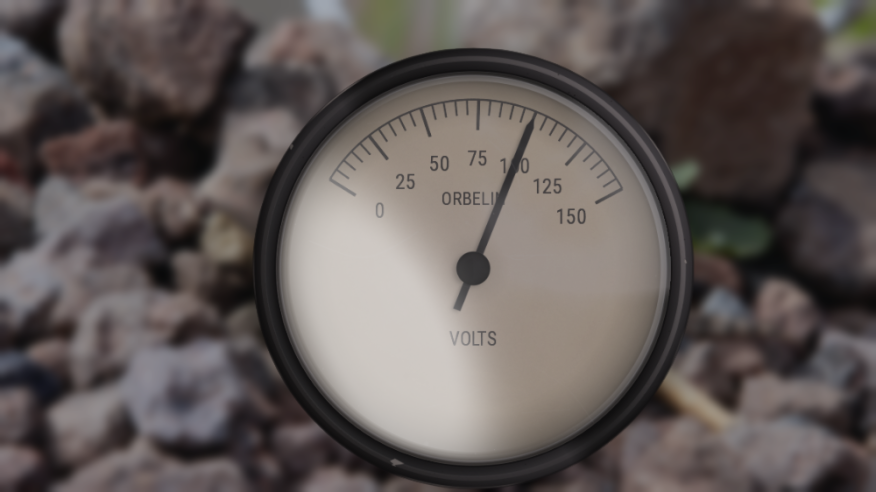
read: **100** V
